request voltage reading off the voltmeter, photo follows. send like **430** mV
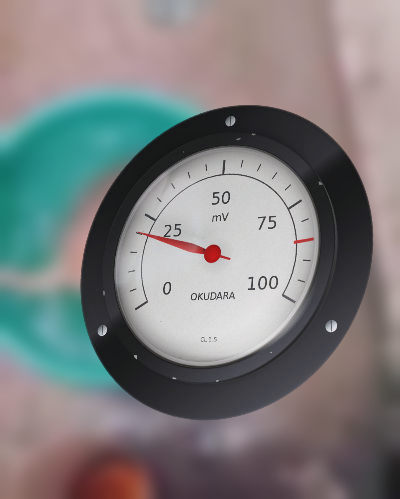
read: **20** mV
